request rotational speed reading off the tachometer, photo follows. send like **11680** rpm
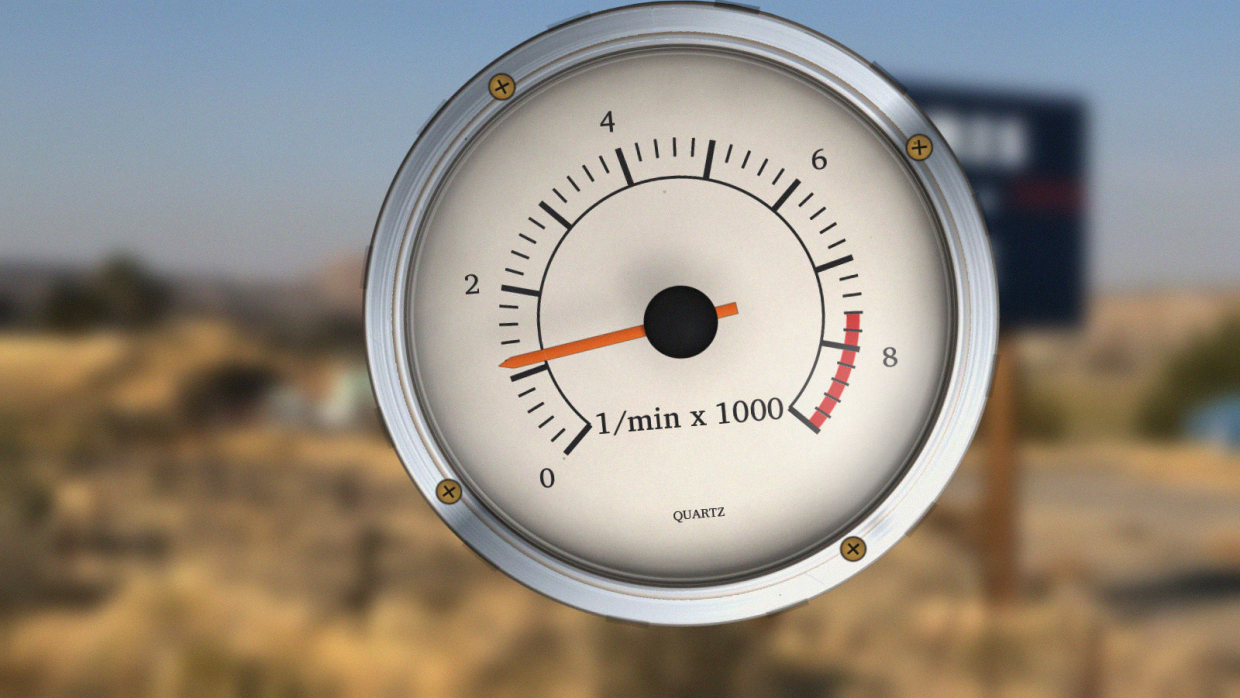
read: **1200** rpm
